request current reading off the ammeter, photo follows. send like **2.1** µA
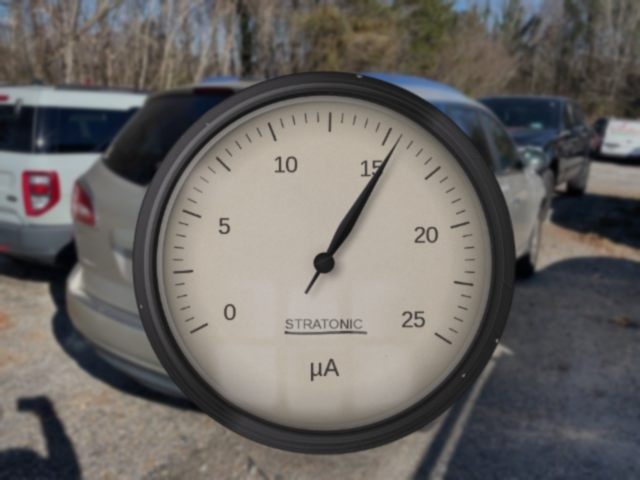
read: **15.5** µA
